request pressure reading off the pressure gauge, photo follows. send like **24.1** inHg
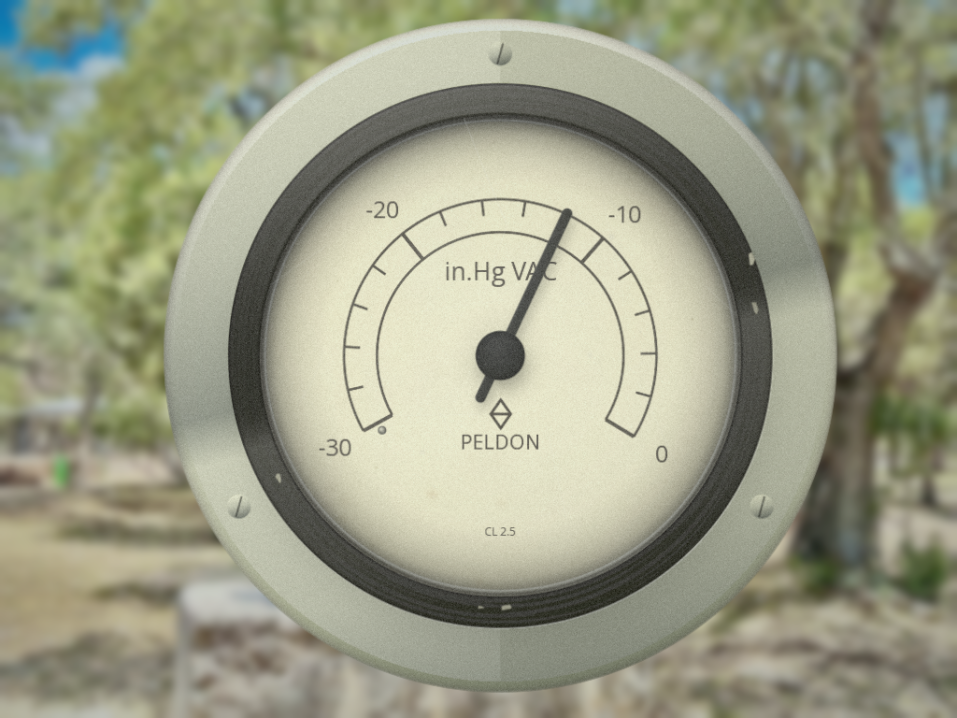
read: **-12** inHg
